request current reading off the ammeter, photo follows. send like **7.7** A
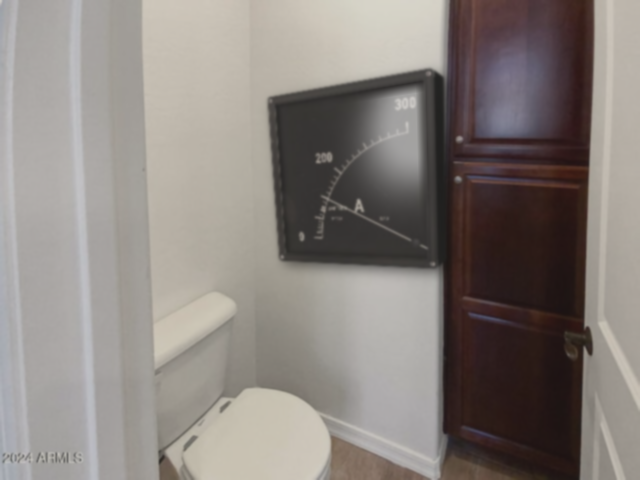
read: **150** A
